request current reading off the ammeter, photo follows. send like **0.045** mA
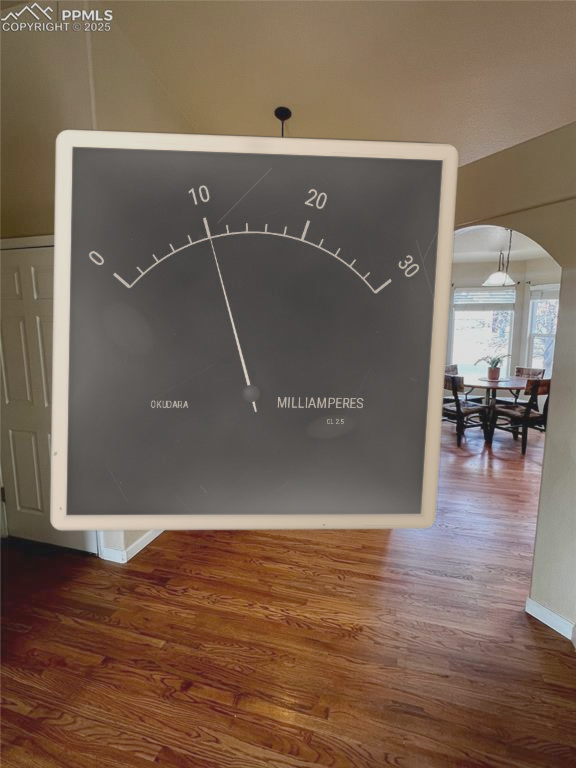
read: **10** mA
